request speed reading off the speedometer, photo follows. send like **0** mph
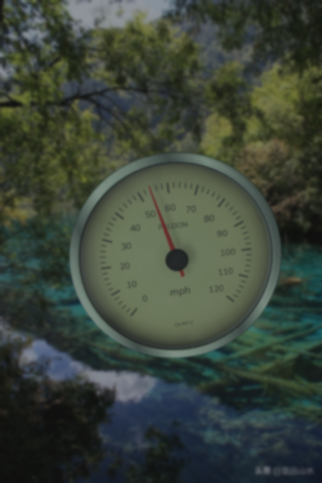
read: **54** mph
